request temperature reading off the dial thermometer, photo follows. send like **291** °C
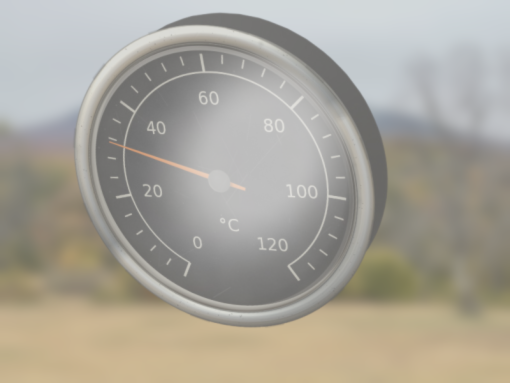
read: **32** °C
